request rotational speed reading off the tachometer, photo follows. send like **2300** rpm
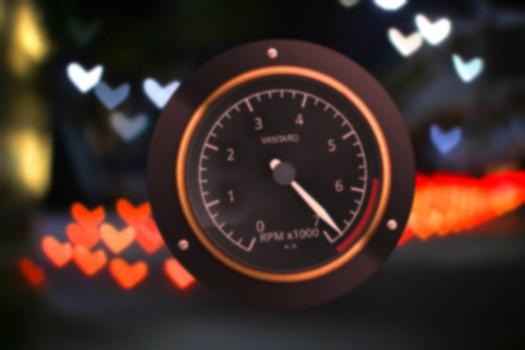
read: **6800** rpm
